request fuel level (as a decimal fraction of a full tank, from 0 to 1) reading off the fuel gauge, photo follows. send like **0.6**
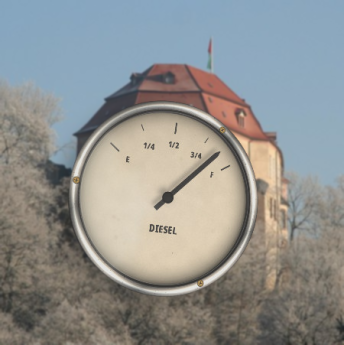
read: **0.875**
